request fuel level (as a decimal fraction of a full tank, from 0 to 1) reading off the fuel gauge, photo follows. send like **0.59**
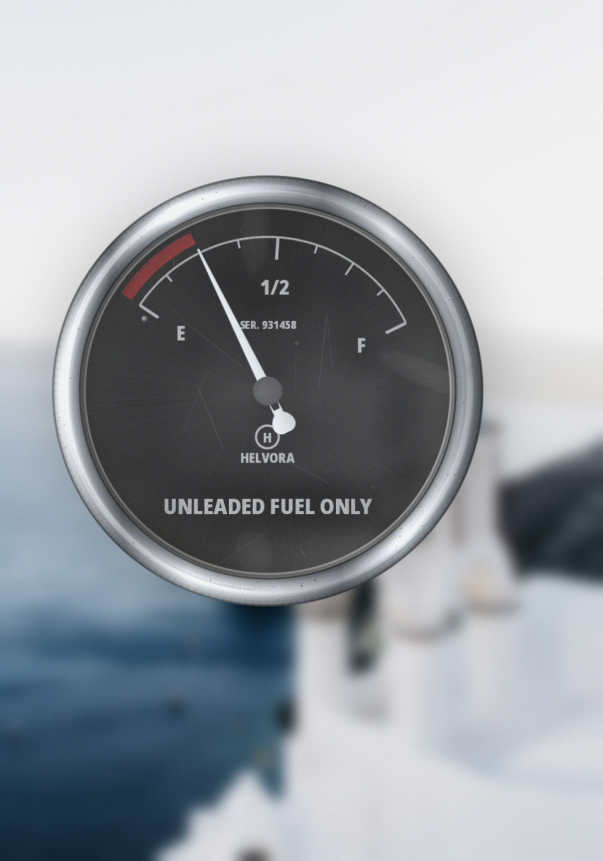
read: **0.25**
